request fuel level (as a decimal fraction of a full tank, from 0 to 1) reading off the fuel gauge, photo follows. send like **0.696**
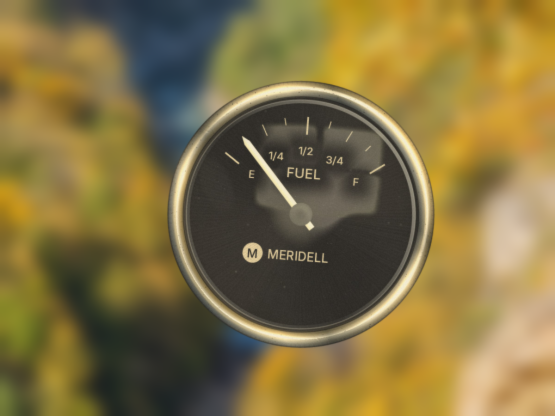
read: **0.125**
